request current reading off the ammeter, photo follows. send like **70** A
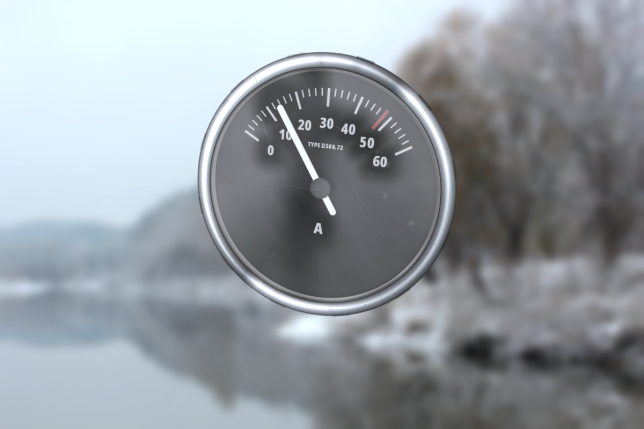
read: **14** A
